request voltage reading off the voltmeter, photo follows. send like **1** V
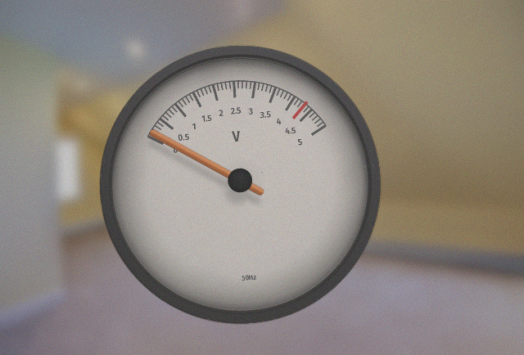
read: **0.1** V
